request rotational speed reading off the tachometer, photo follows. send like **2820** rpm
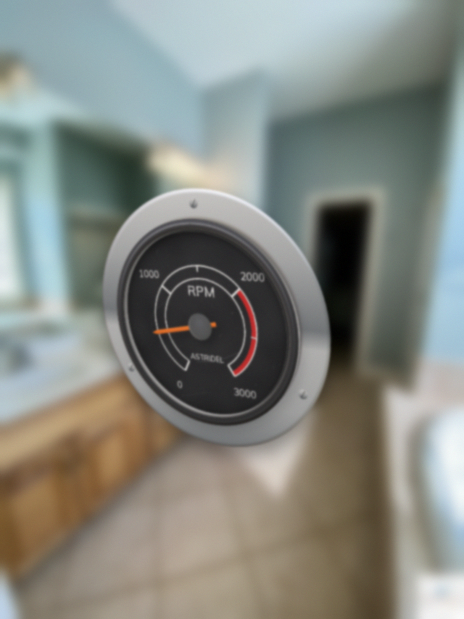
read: **500** rpm
